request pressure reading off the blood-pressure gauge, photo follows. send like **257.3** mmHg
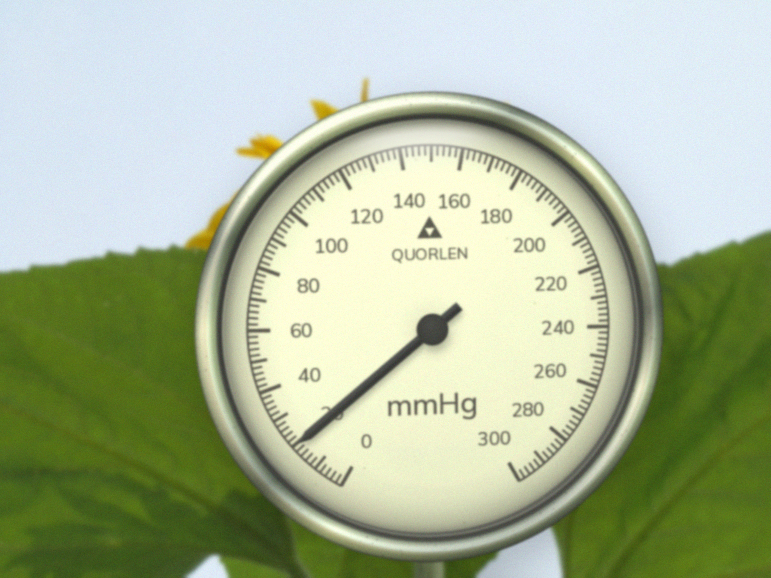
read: **20** mmHg
